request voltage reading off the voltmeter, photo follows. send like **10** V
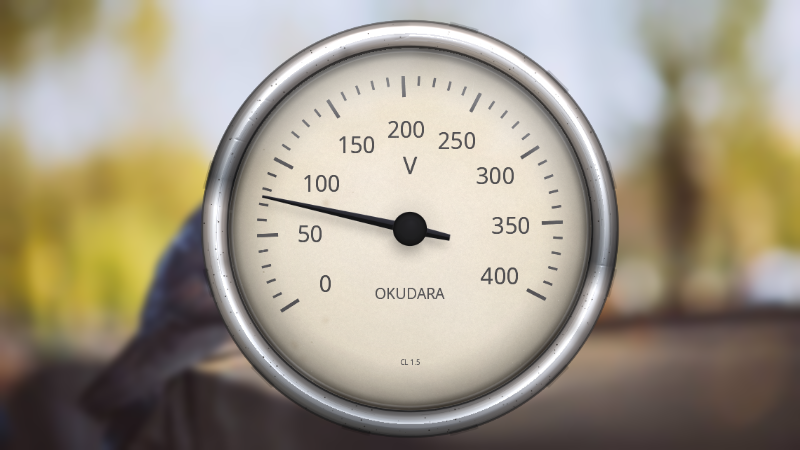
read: **75** V
